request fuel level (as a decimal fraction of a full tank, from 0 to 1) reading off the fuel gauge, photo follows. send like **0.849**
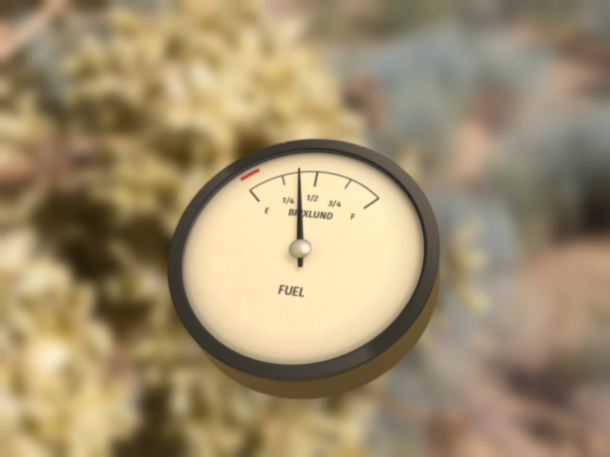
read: **0.375**
